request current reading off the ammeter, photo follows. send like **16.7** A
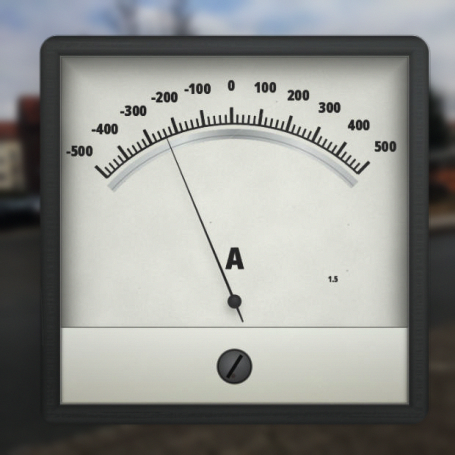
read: **-240** A
